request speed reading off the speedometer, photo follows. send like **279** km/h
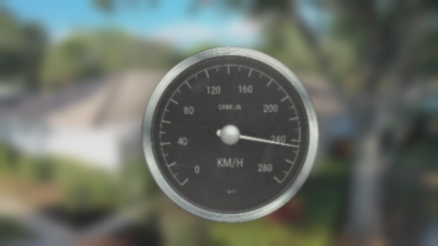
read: **245** km/h
